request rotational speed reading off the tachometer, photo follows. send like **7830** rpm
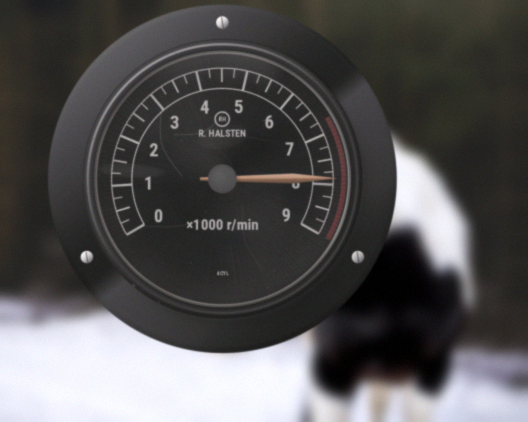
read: **7875** rpm
